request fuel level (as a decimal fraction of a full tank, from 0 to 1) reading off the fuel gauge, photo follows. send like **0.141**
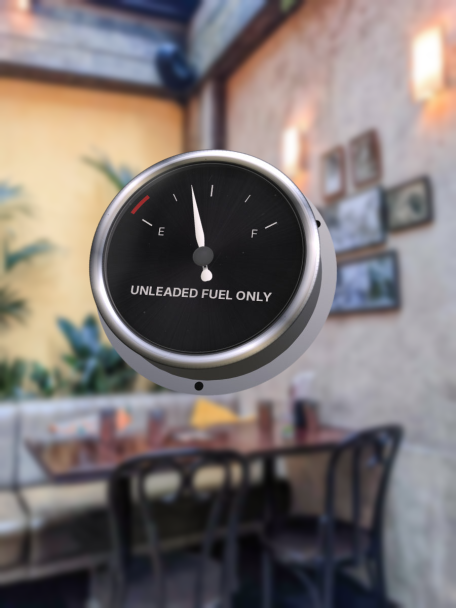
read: **0.375**
